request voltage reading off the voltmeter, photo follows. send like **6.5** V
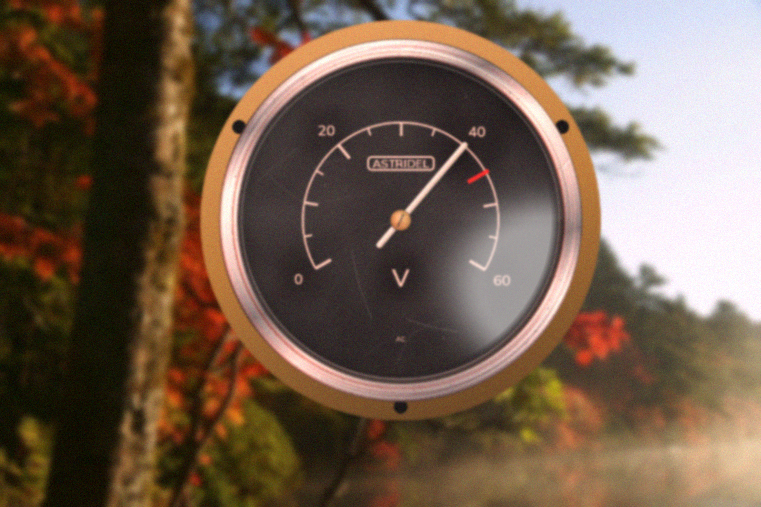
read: **40** V
